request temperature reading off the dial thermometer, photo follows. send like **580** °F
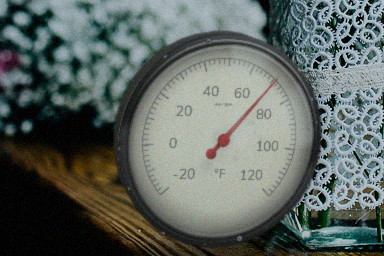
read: **70** °F
